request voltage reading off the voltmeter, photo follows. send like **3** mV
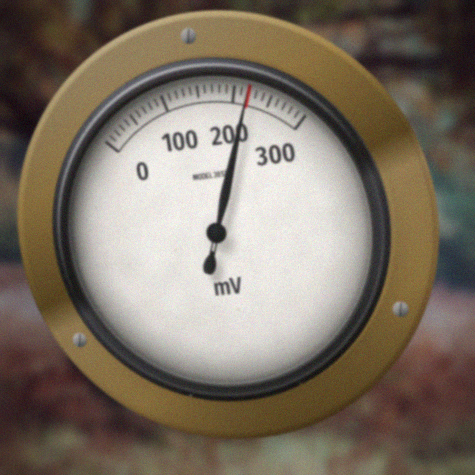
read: **220** mV
